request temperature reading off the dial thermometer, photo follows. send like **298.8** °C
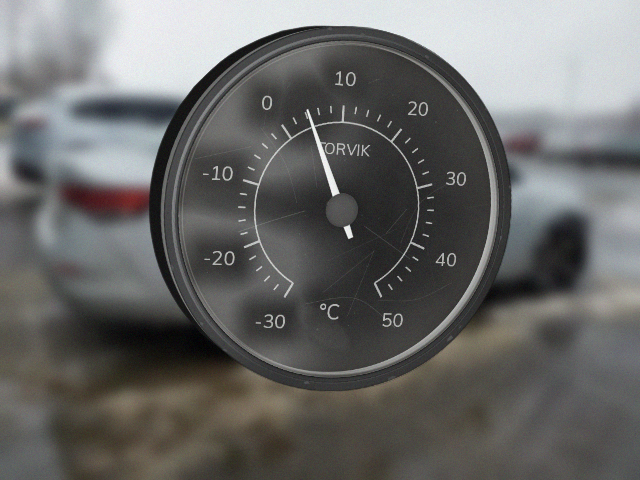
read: **4** °C
